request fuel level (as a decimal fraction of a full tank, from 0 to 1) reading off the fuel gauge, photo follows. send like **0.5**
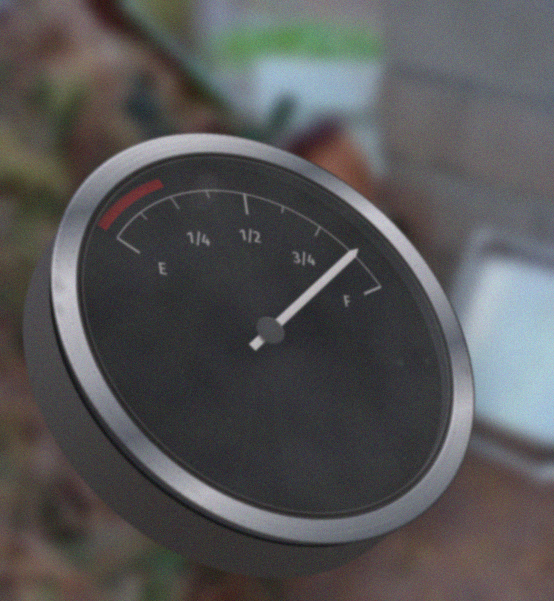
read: **0.875**
